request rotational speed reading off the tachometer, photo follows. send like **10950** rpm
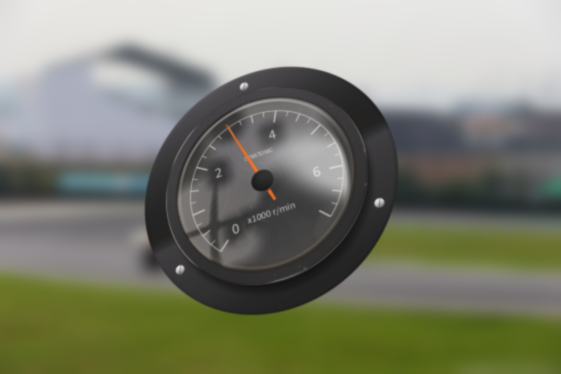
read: **3000** rpm
